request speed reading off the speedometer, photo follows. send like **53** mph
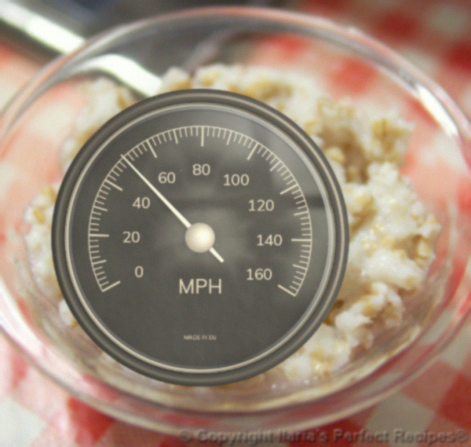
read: **50** mph
